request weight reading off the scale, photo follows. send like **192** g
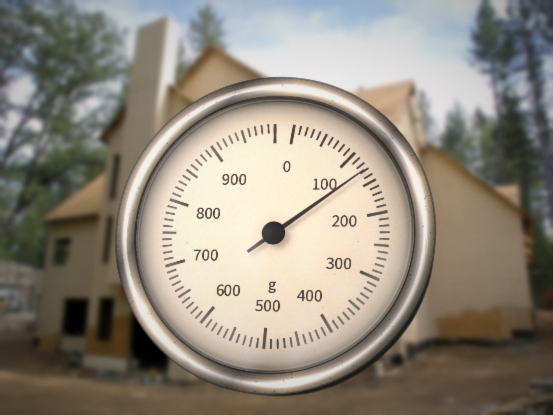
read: **130** g
